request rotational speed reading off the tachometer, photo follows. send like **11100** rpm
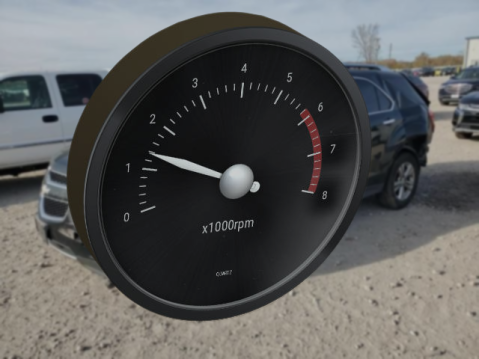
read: **1400** rpm
